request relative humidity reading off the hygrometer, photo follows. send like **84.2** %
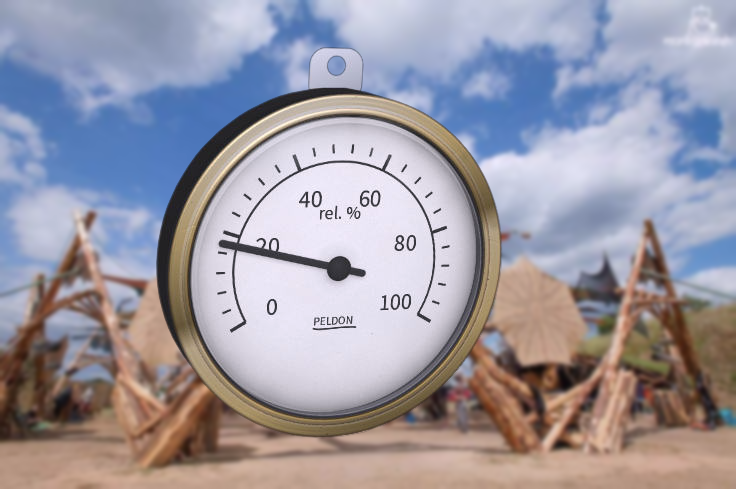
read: **18** %
